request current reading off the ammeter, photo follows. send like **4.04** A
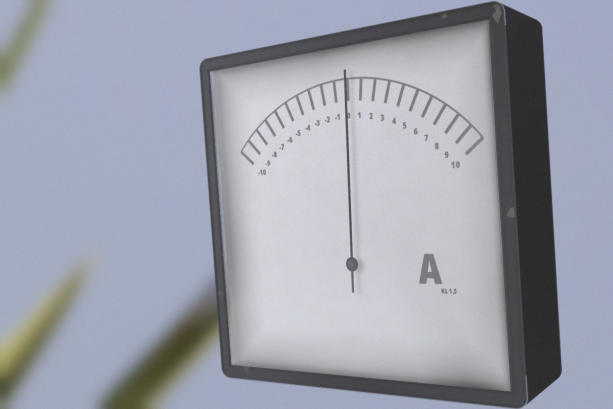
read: **0** A
